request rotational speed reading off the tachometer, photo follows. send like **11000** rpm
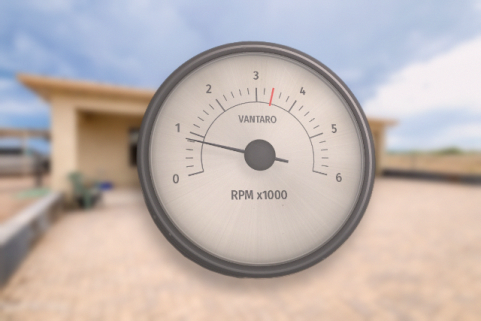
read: **800** rpm
